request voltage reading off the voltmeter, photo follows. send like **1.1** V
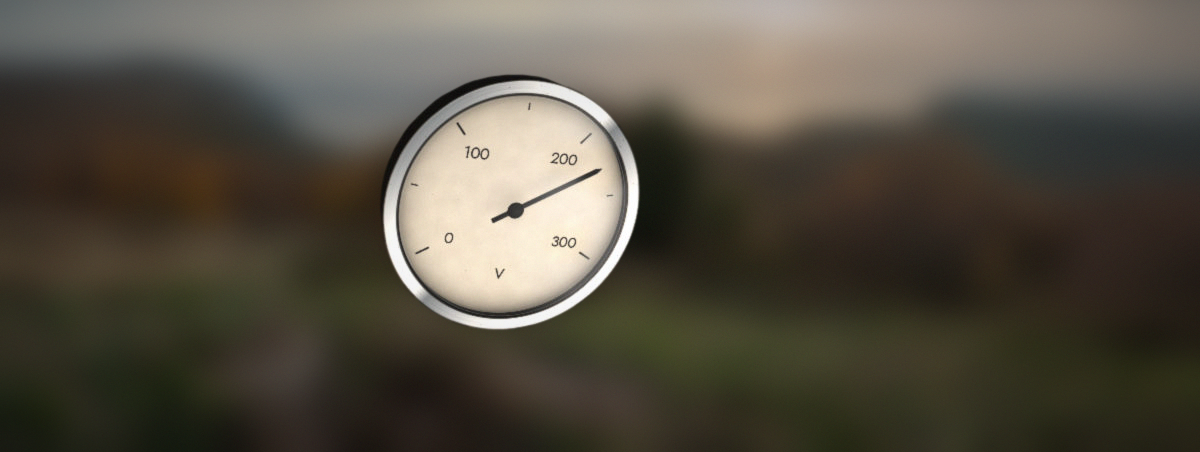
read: **225** V
